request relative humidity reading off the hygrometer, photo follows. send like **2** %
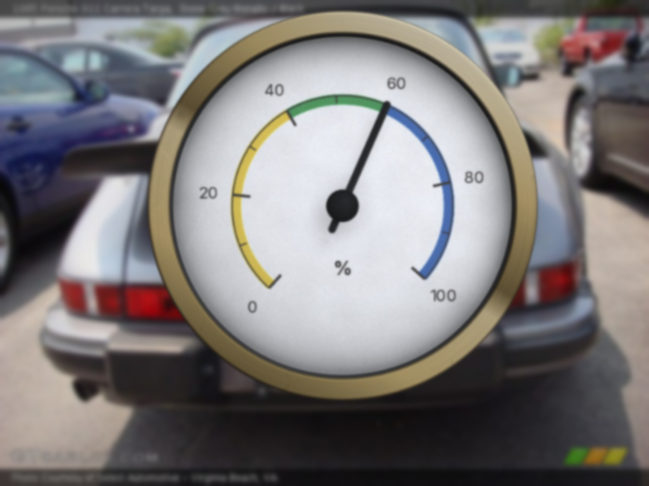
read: **60** %
